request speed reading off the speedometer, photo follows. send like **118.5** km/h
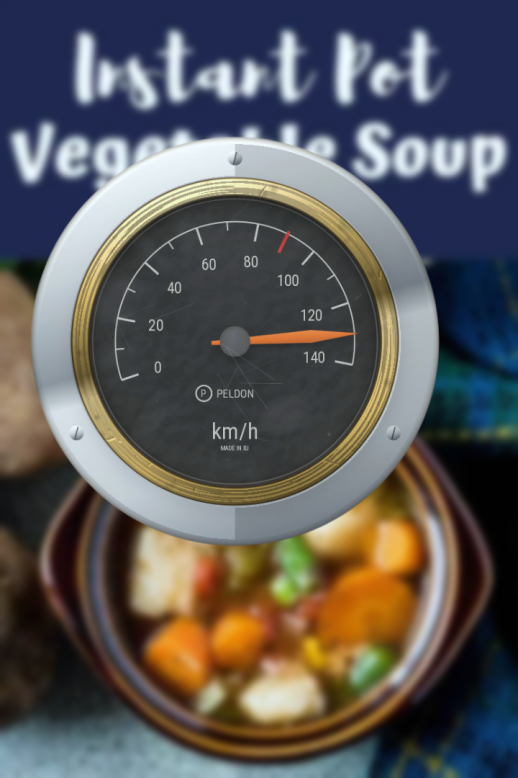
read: **130** km/h
